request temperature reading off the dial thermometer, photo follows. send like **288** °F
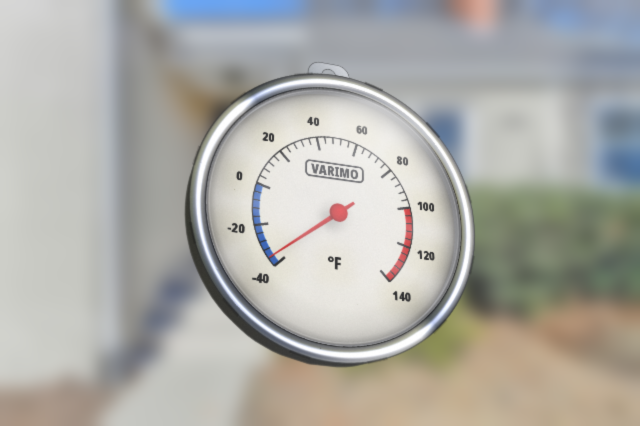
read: **-36** °F
